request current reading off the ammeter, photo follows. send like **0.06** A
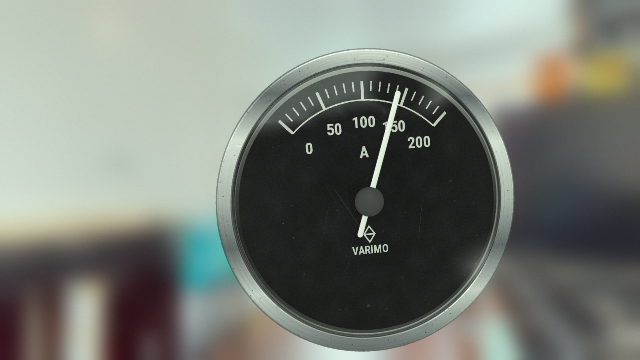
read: **140** A
